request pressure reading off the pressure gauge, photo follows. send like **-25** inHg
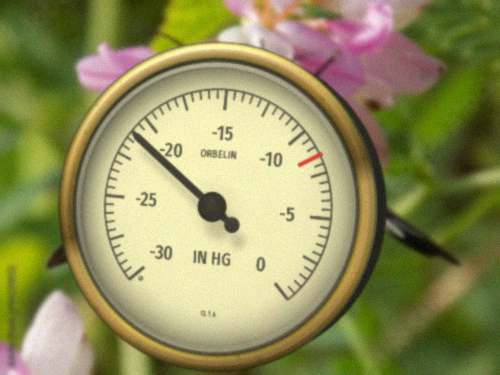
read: **-21** inHg
